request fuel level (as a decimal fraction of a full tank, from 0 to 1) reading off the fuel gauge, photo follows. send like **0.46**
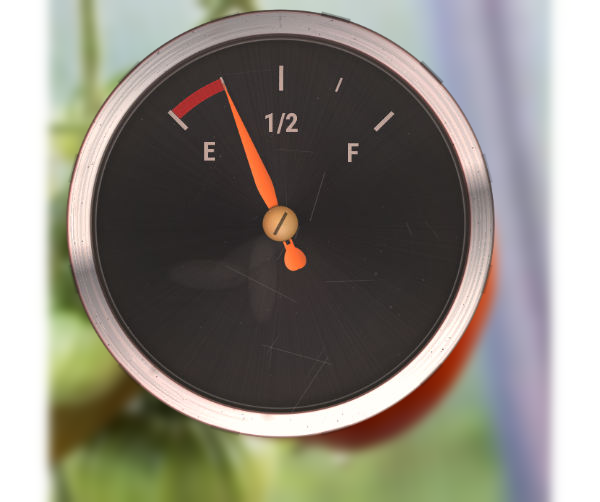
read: **0.25**
